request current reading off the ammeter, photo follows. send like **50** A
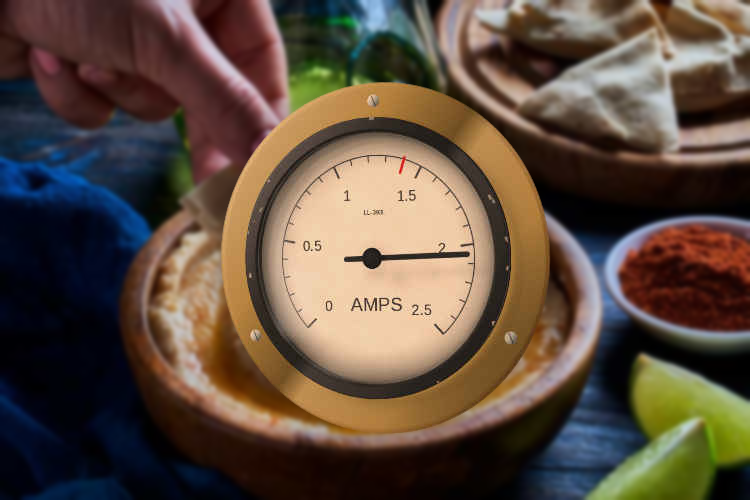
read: **2.05** A
